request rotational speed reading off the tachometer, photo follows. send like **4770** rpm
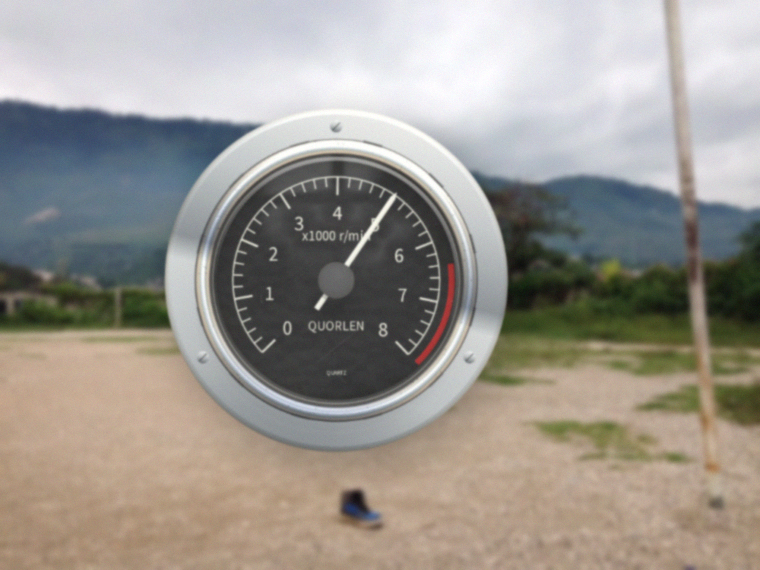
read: **5000** rpm
